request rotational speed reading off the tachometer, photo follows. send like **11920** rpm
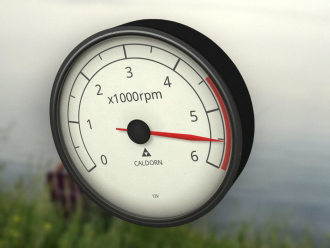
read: **5500** rpm
